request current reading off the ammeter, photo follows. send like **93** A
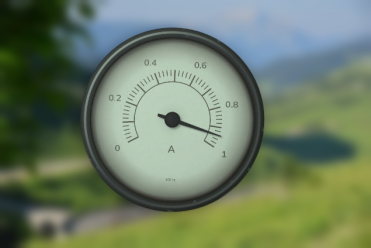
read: **0.94** A
